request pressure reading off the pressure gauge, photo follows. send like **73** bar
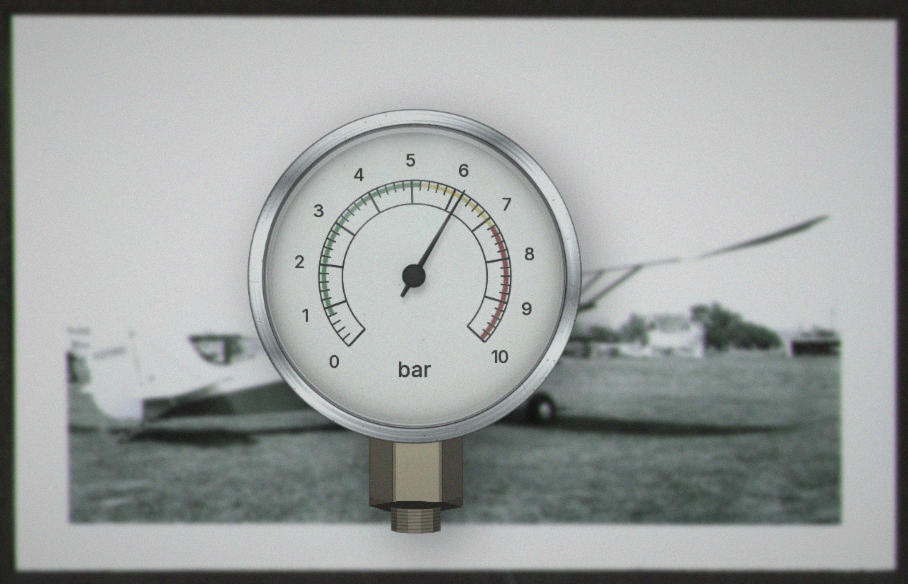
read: **6.2** bar
